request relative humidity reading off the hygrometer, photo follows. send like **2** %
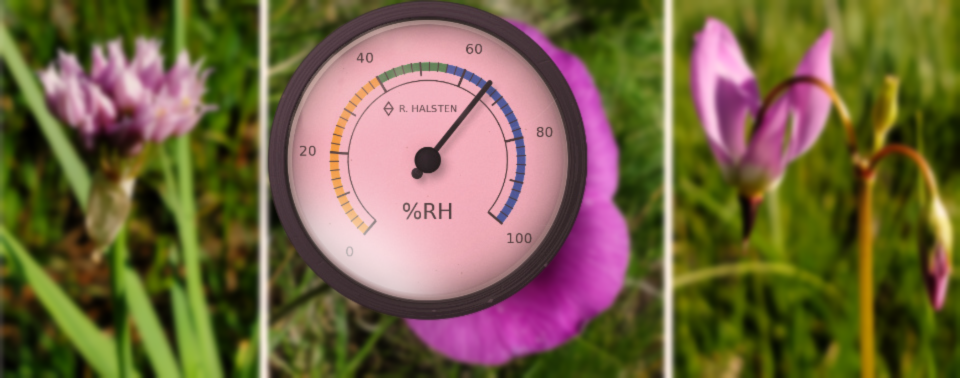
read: **66** %
